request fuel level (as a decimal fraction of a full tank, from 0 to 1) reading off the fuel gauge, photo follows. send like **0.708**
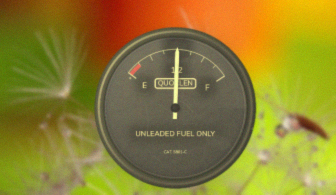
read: **0.5**
